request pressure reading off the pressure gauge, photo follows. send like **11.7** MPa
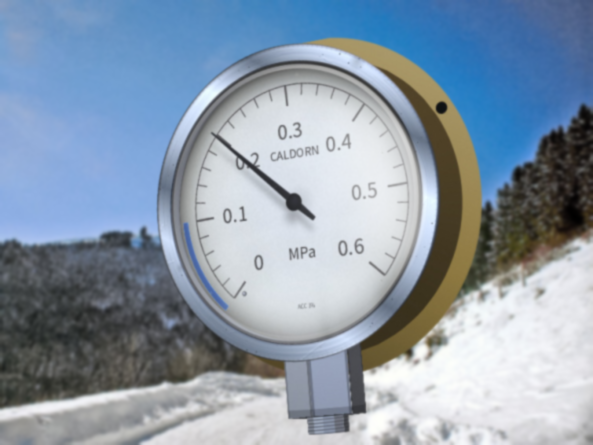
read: **0.2** MPa
